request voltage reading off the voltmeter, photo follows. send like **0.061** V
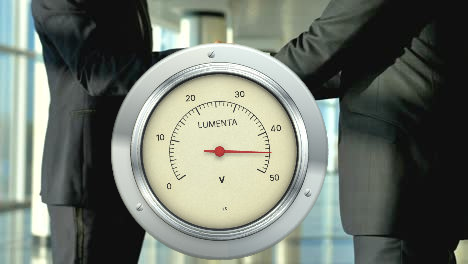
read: **45** V
